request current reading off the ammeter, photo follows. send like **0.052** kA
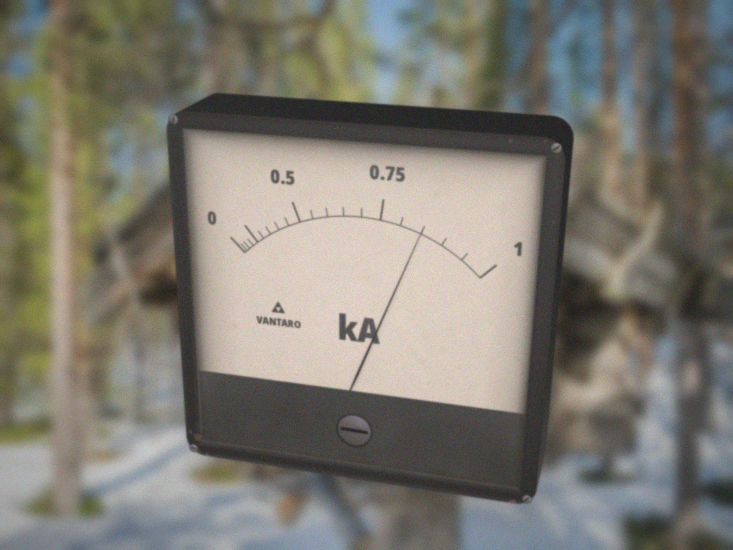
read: **0.85** kA
